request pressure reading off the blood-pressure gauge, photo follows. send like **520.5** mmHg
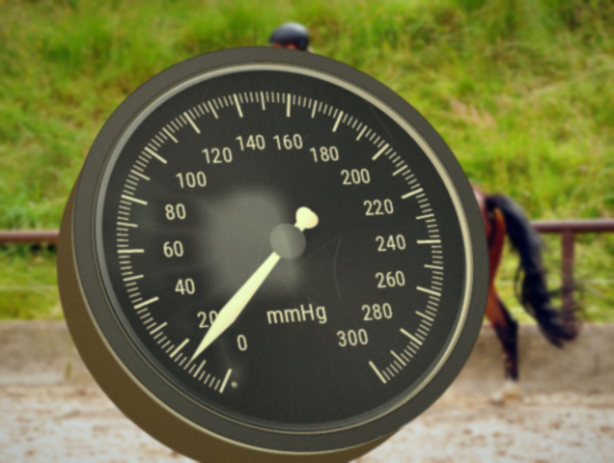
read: **14** mmHg
